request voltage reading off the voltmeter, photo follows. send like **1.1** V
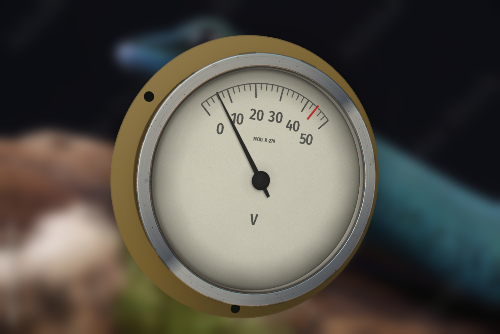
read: **6** V
